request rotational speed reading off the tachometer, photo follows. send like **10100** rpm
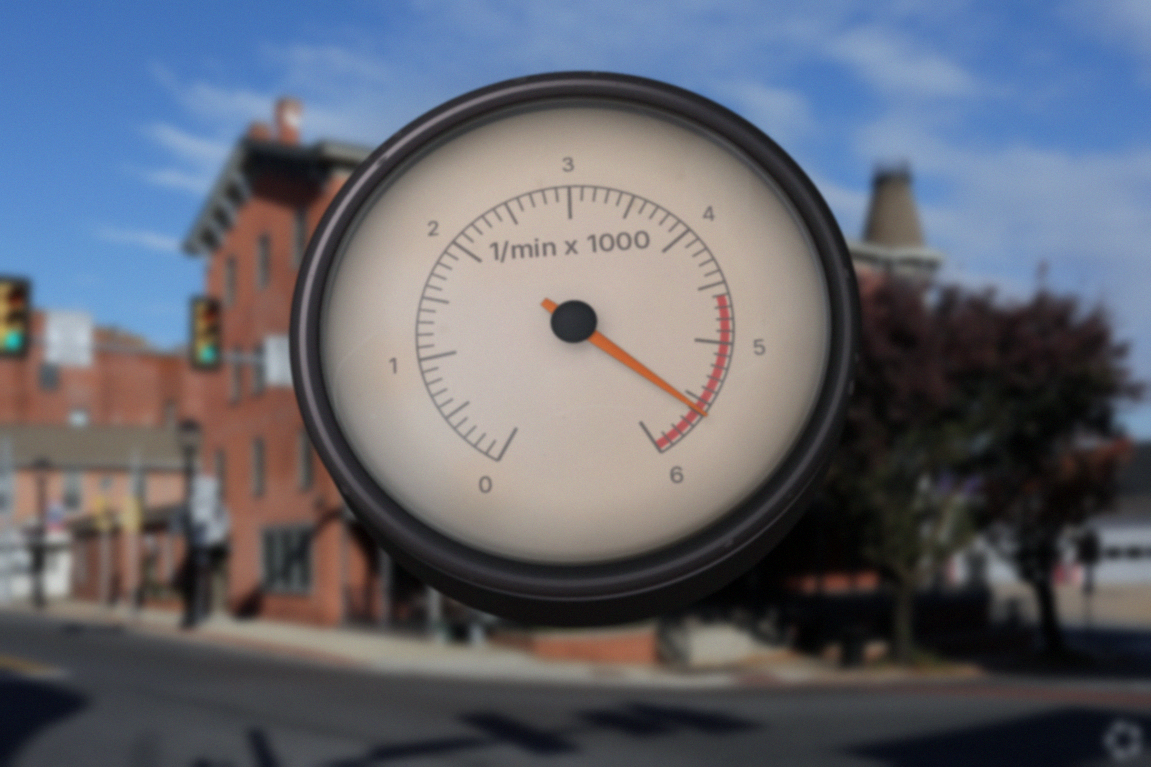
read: **5600** rpm
